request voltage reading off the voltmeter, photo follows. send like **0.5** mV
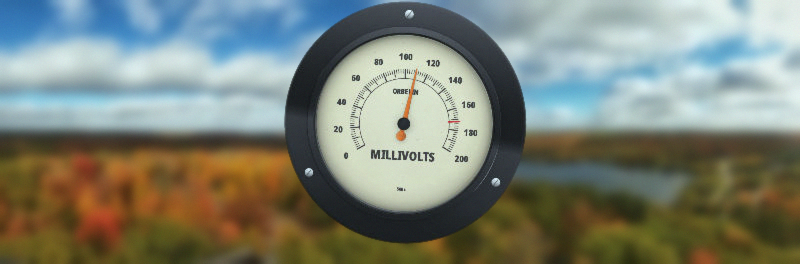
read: **110** mV
